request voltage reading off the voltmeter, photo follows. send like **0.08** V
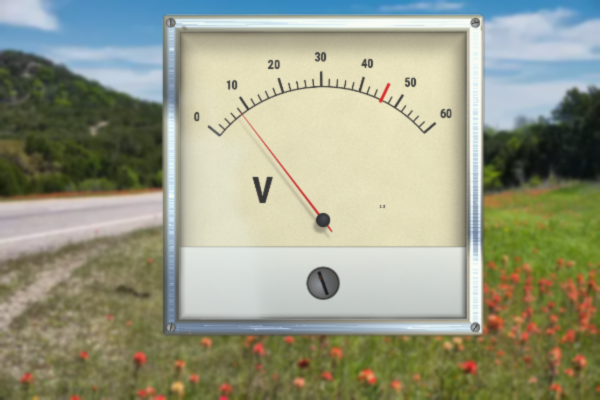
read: **8** V
